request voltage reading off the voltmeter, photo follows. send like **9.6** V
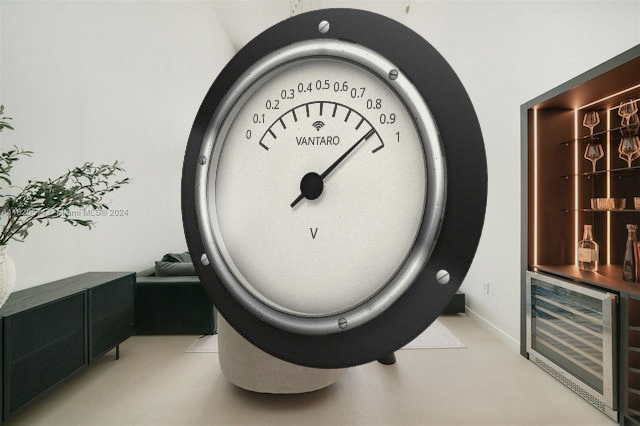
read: **0.9** V
